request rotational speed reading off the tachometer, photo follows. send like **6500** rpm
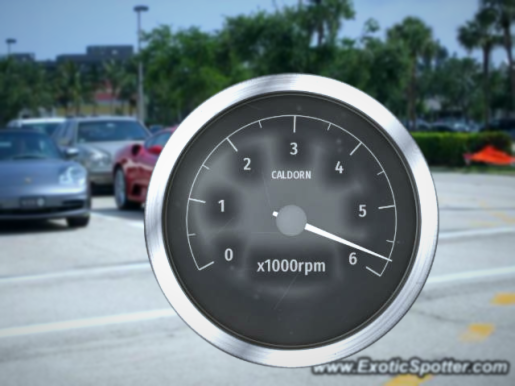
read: **5750** rpm
